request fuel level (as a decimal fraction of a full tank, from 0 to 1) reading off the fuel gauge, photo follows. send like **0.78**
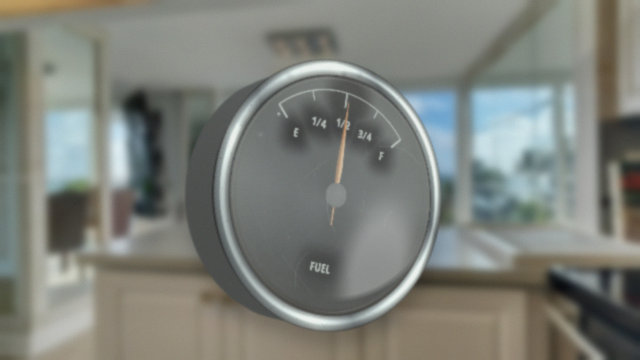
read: **0.5**
